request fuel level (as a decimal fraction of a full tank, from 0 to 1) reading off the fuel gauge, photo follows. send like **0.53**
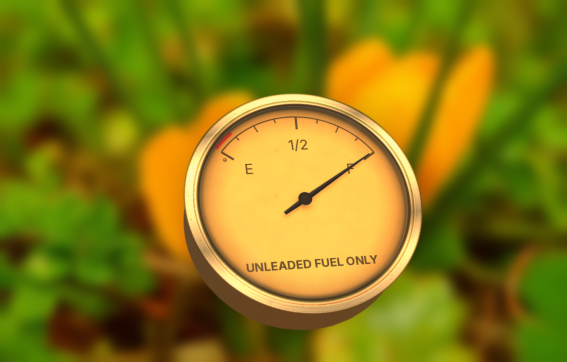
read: **1**
